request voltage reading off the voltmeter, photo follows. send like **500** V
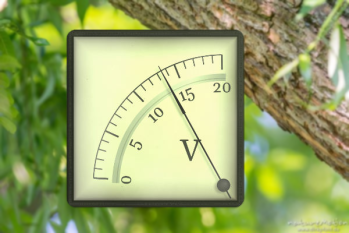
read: **13.5** V
